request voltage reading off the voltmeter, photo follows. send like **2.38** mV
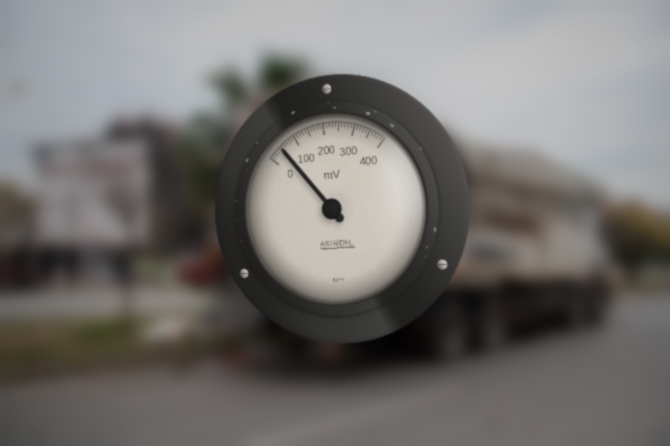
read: **50** mV
